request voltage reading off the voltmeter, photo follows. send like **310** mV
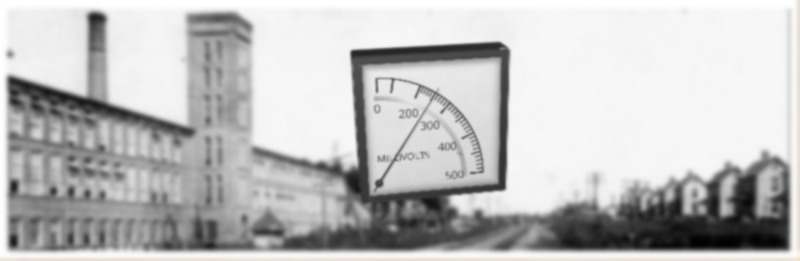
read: **250** mV
